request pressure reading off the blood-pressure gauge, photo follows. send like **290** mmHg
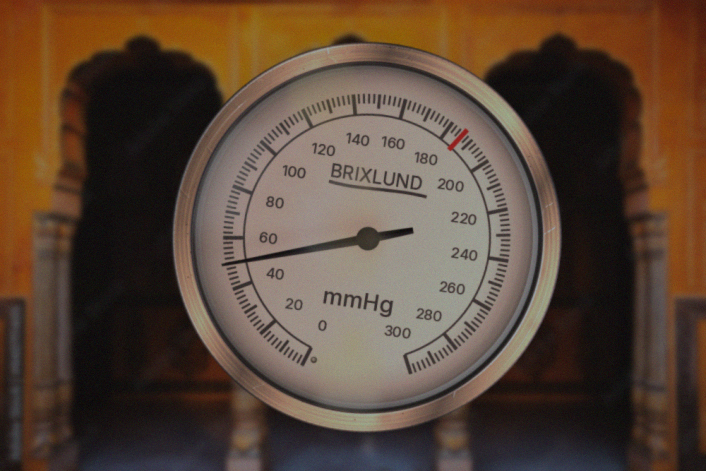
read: **50** mmHg
